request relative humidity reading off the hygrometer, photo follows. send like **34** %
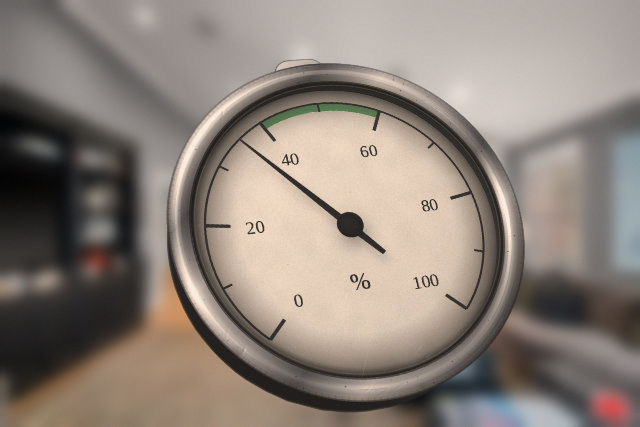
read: **35** %
